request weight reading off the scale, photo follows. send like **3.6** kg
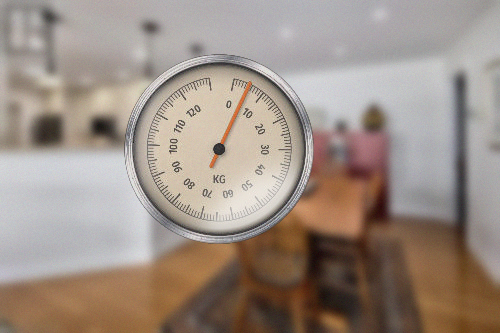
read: **5** kg
